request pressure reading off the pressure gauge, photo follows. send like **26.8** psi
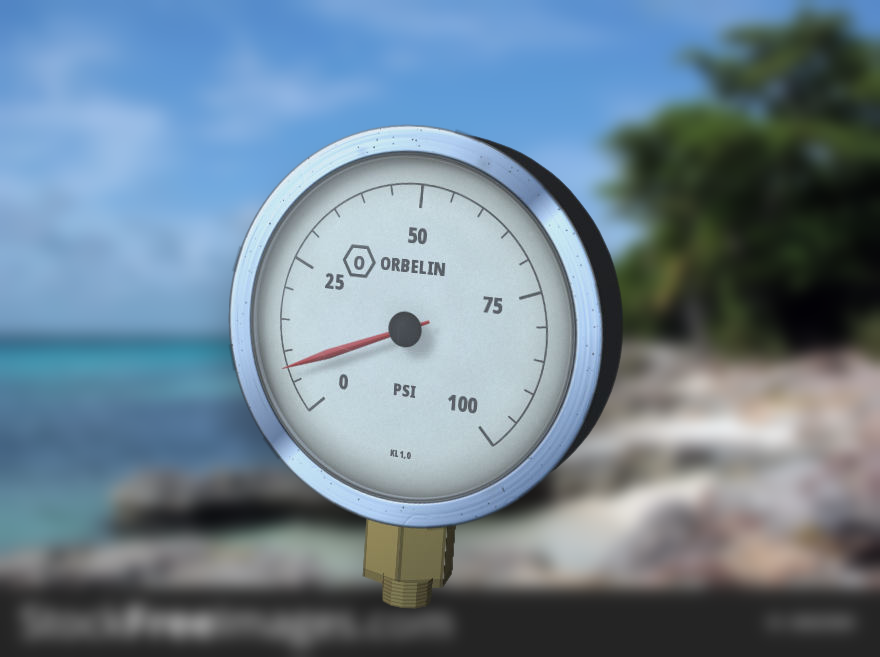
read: **7.5** psi
